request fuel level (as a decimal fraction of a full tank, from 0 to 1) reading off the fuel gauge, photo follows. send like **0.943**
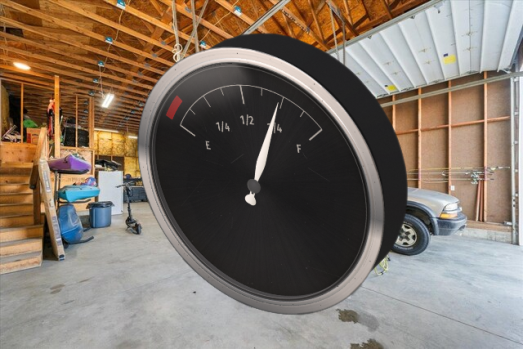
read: **0.75**
